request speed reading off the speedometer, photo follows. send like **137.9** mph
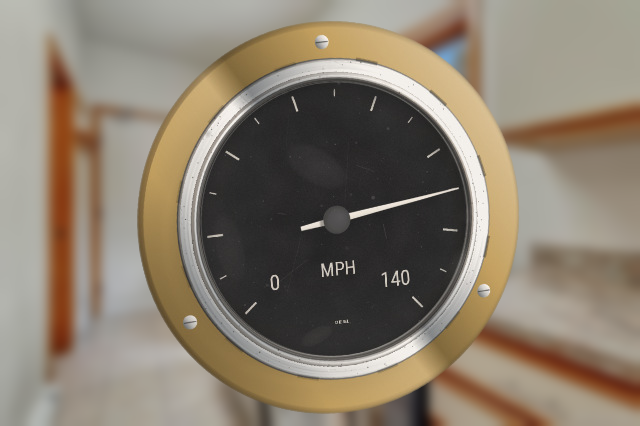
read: **110** mph
